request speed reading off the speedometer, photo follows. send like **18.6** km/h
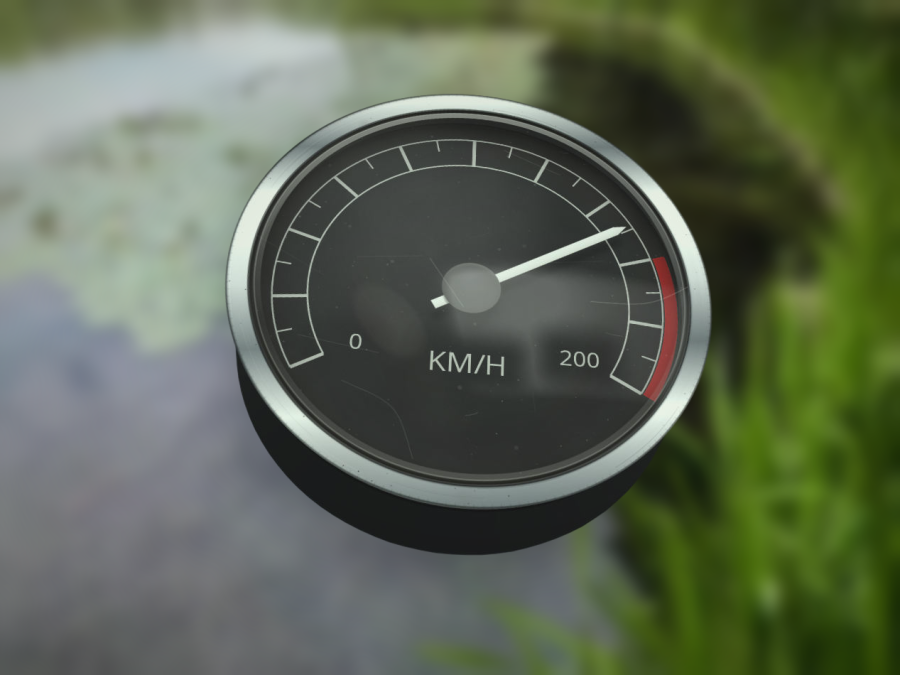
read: **150** km/h
